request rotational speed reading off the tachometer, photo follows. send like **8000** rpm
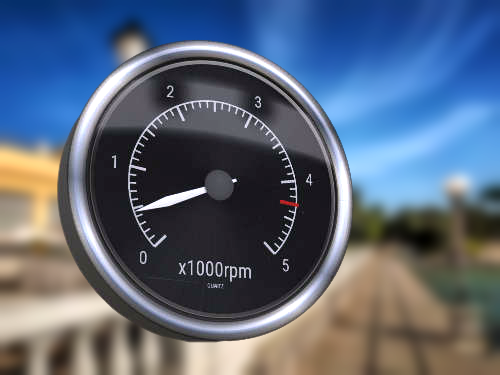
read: **450** rpm
